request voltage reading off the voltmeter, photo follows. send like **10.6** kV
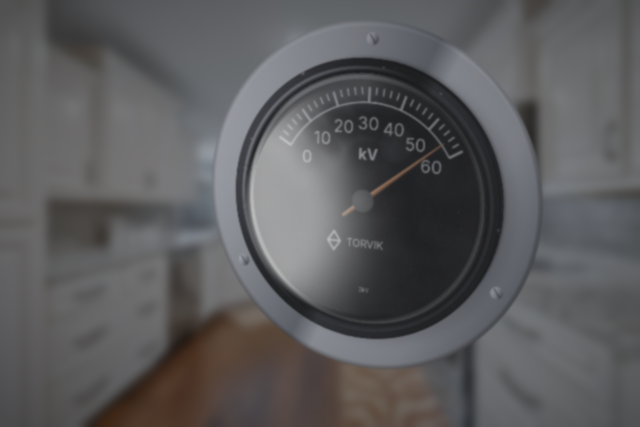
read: **56** kV
